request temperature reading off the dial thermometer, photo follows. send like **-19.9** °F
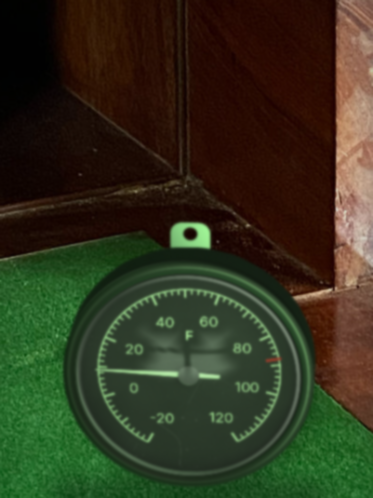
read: **10** °F
